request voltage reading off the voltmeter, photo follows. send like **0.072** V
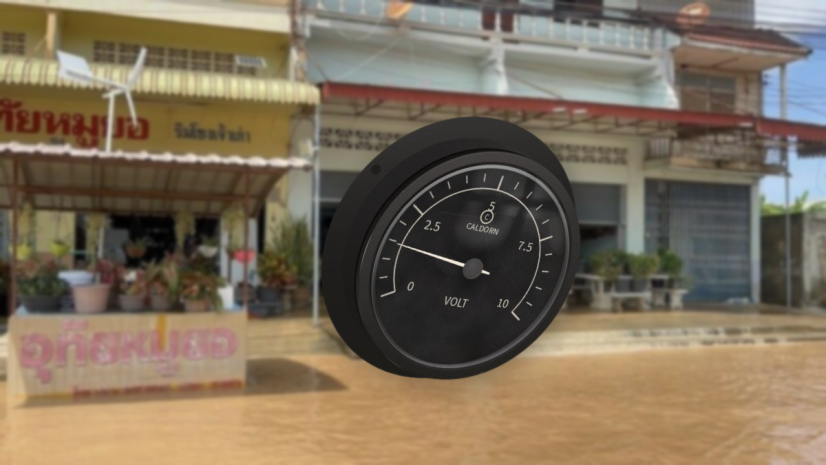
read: **1.5** V
